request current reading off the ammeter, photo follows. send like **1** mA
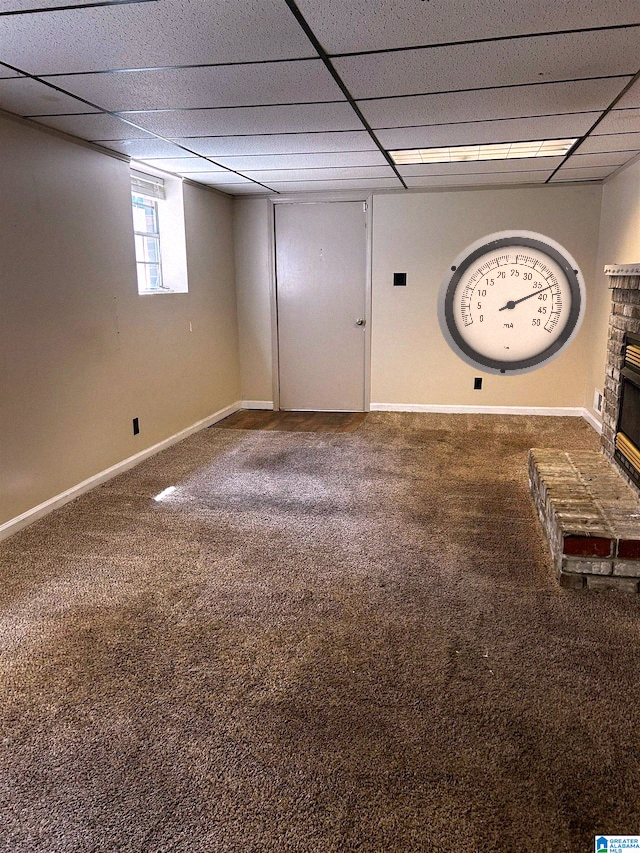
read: **37.5** mA
